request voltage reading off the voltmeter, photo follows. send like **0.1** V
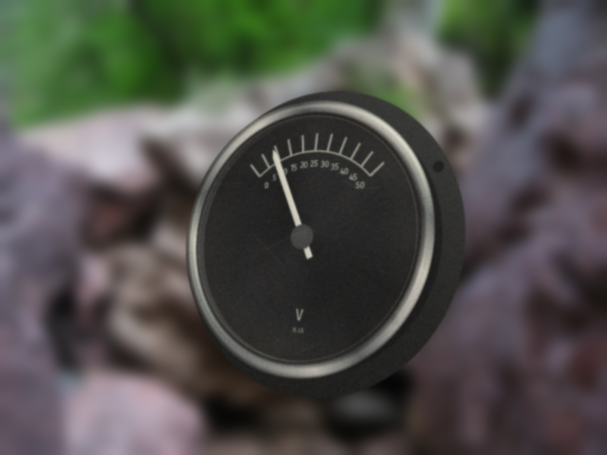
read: **10** V
